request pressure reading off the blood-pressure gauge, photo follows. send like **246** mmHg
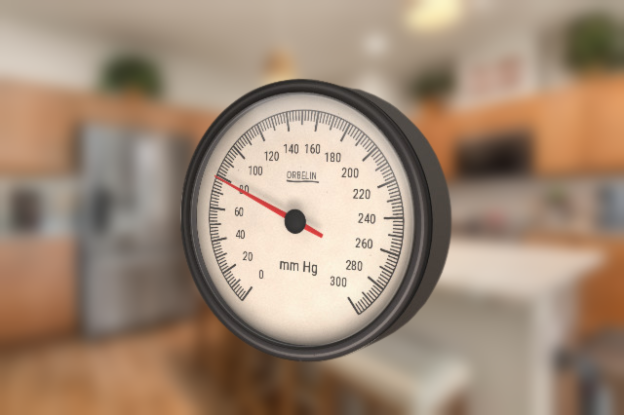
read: **80** mmHg
